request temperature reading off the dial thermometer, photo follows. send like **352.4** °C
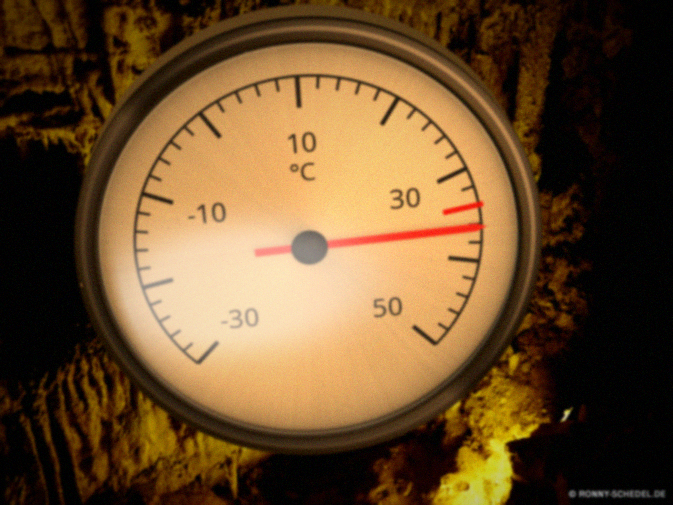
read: **36** °C
